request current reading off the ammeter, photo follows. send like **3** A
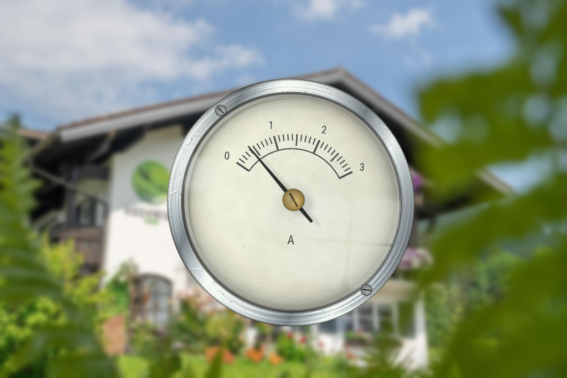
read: **0.4** A
